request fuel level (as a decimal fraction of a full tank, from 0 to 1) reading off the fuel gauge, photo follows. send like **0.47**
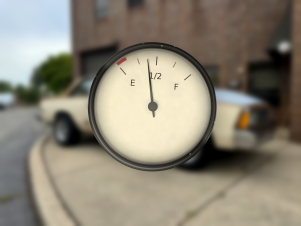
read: **0.375**
